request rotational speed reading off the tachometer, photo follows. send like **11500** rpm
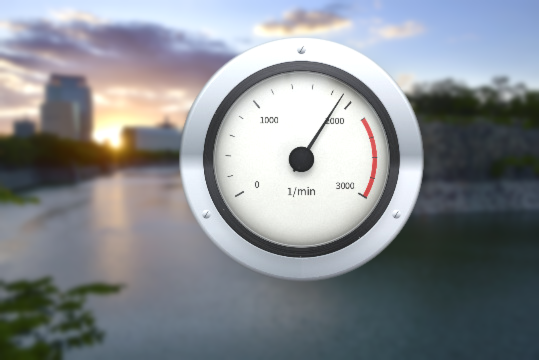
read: **1900** rpm
